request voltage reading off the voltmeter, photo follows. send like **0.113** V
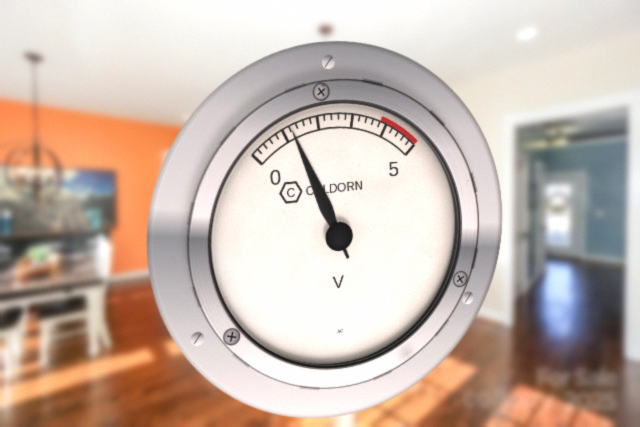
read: **1.2** V
